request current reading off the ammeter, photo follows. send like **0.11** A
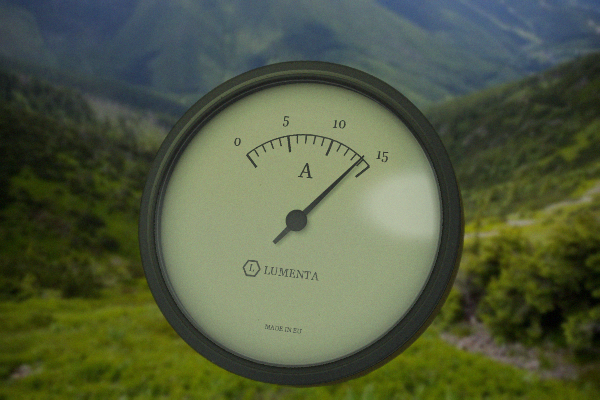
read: **14** A
